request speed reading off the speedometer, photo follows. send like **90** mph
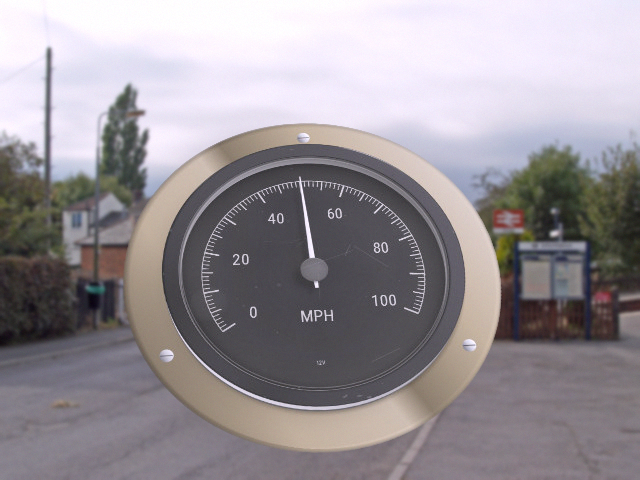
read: **50** mph
